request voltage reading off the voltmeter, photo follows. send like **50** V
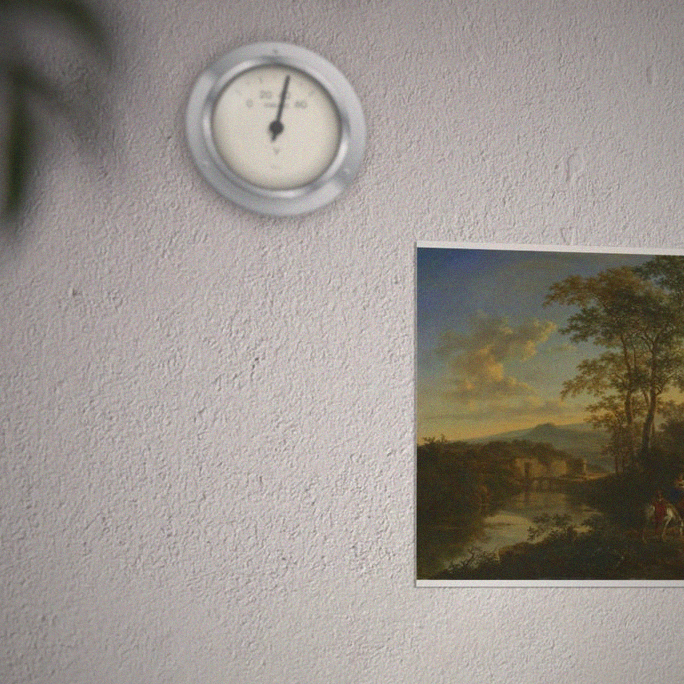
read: **40** V
